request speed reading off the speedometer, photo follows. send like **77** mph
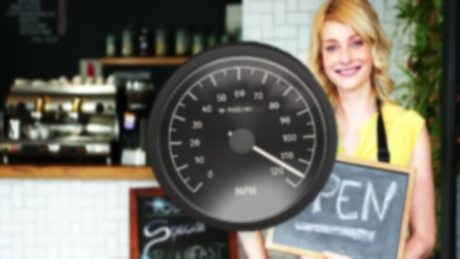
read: **115** mph
